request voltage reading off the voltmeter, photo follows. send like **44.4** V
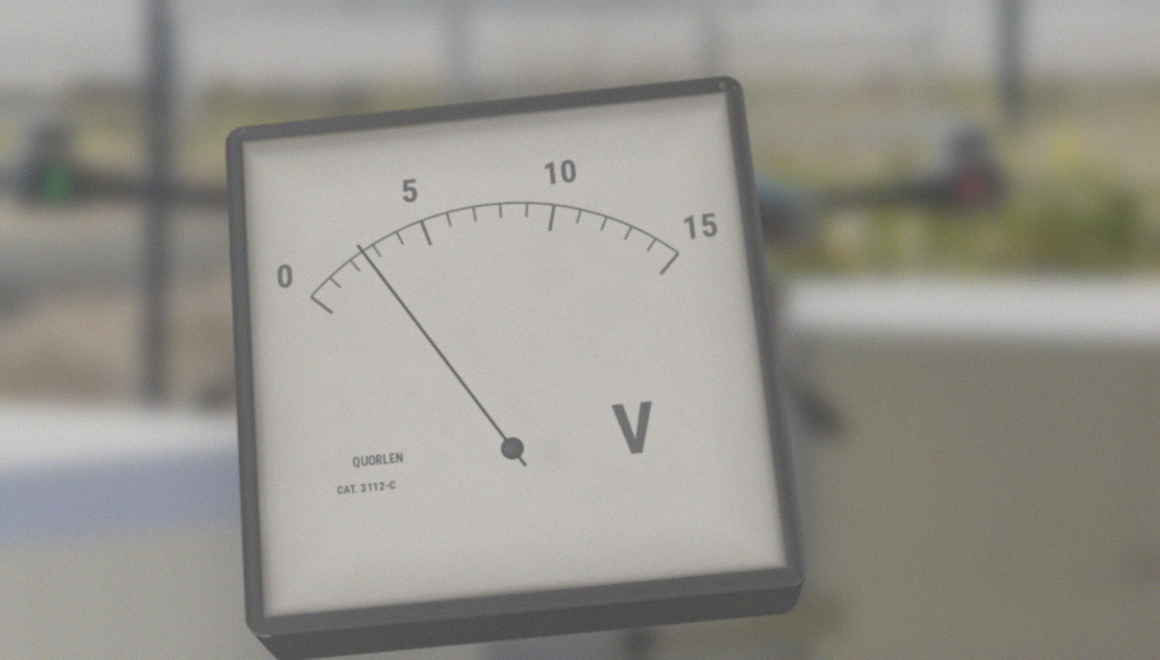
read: **2.5** V
